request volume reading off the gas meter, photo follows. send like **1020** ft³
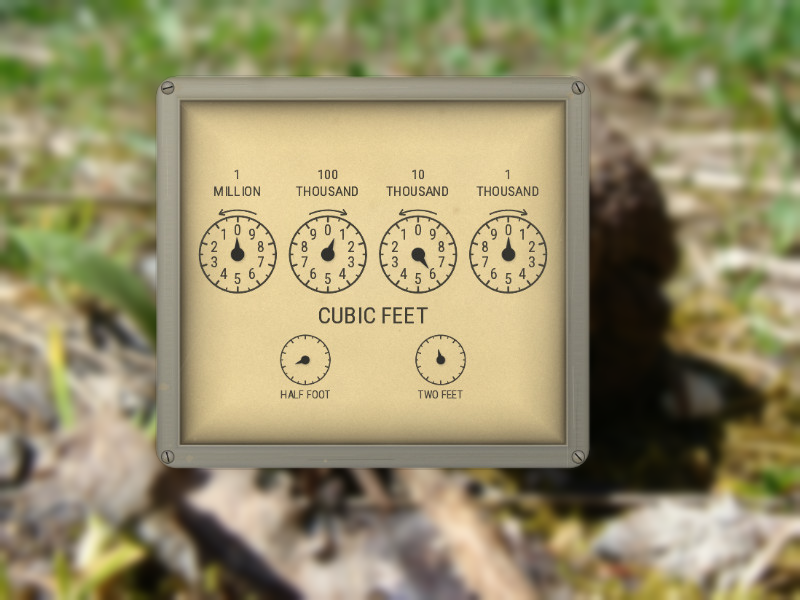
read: **6000** ft³
